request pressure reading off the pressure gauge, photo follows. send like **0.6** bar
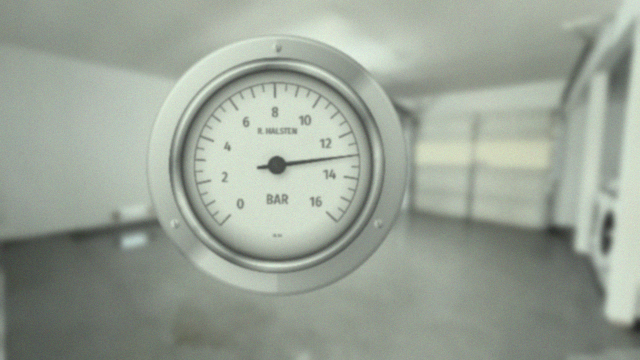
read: **13** bar
